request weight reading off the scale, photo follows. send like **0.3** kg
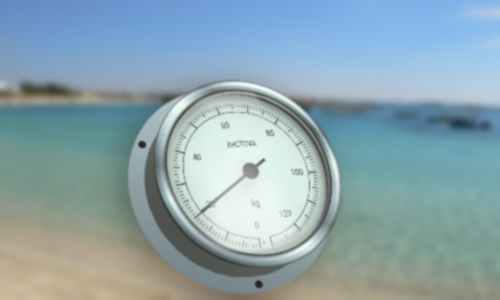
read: **20** kg
